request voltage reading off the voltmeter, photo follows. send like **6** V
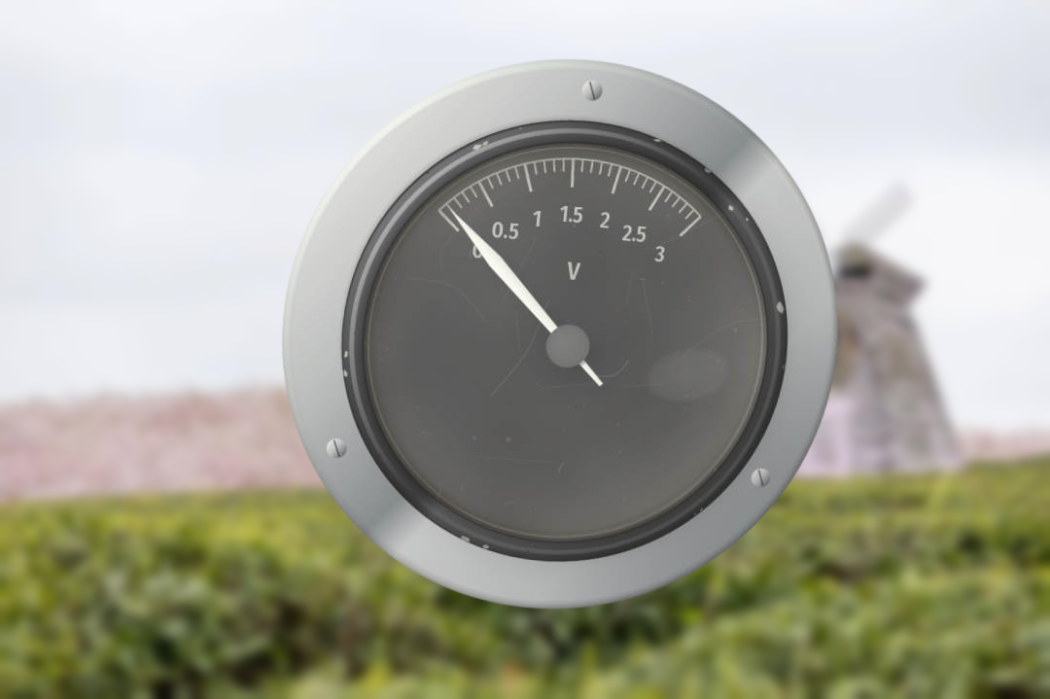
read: **0.1** V
